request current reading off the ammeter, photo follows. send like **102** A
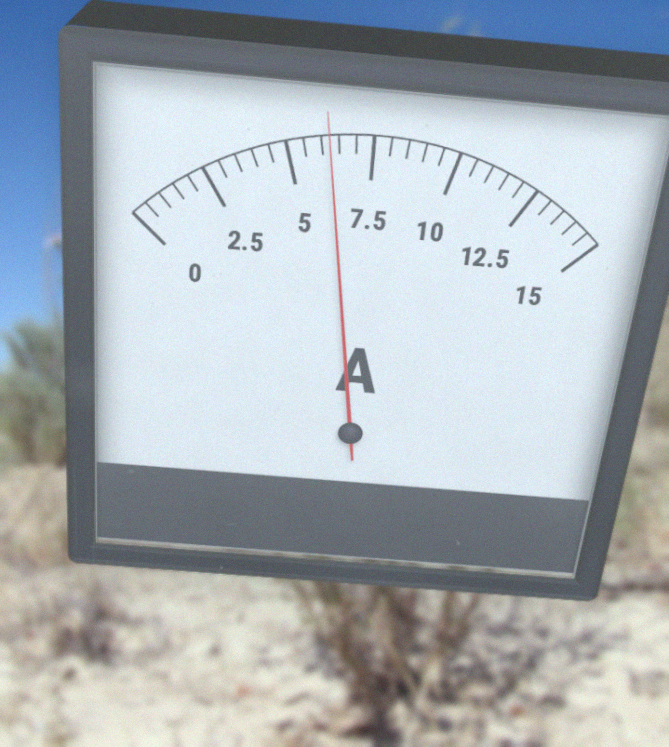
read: **6.25** A
